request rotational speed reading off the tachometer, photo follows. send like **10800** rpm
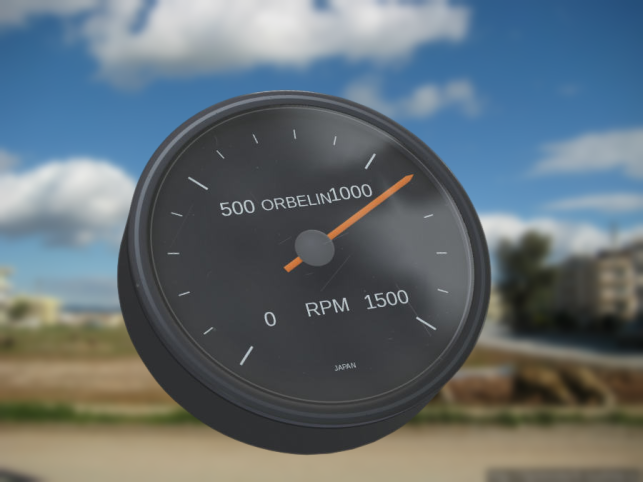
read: **1100** rpm
